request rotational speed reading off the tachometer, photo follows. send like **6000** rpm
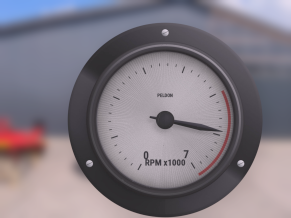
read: **5900** rpm
